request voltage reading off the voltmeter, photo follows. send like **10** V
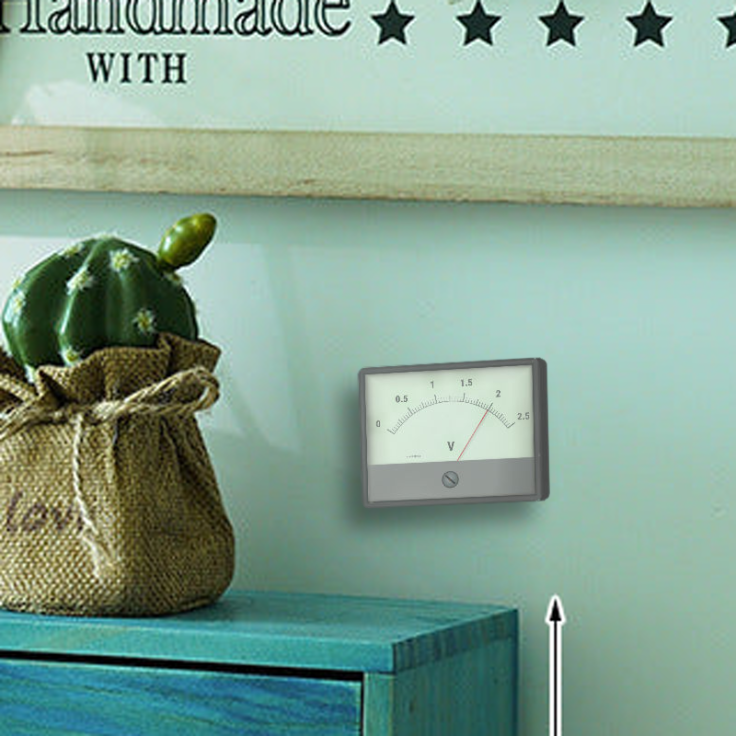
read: **2** V
